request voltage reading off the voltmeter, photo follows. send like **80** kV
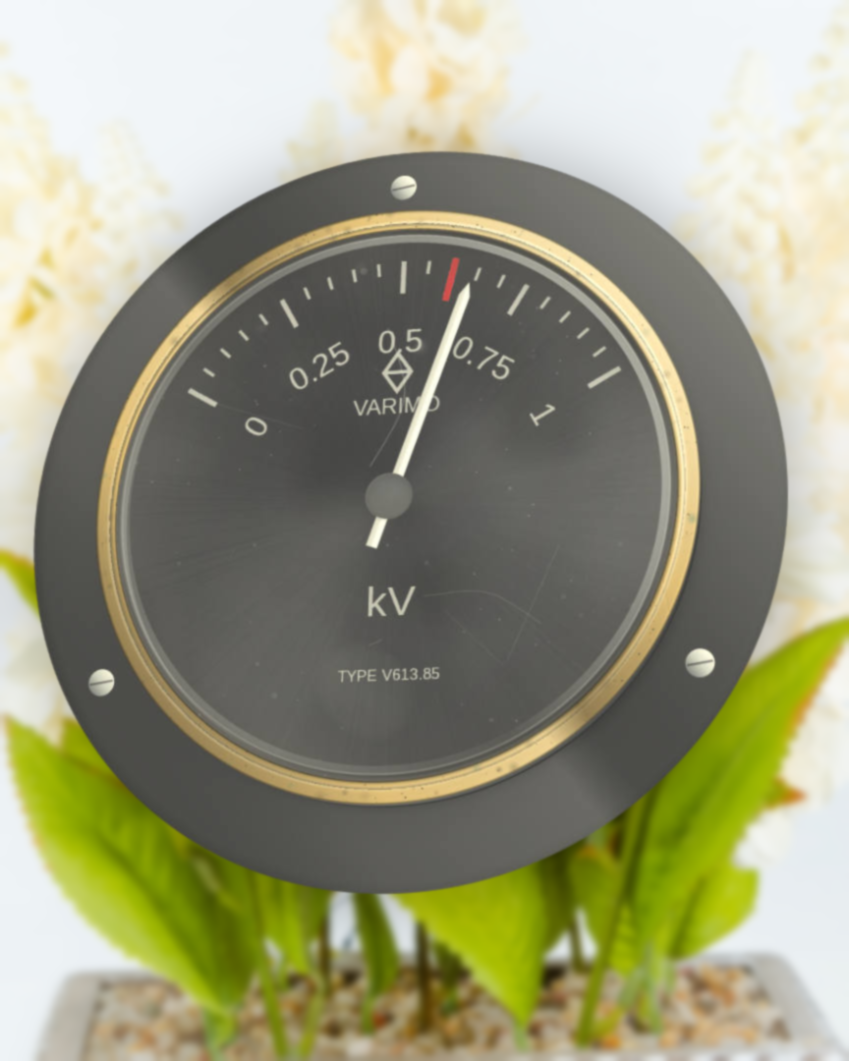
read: **0.65** kV
